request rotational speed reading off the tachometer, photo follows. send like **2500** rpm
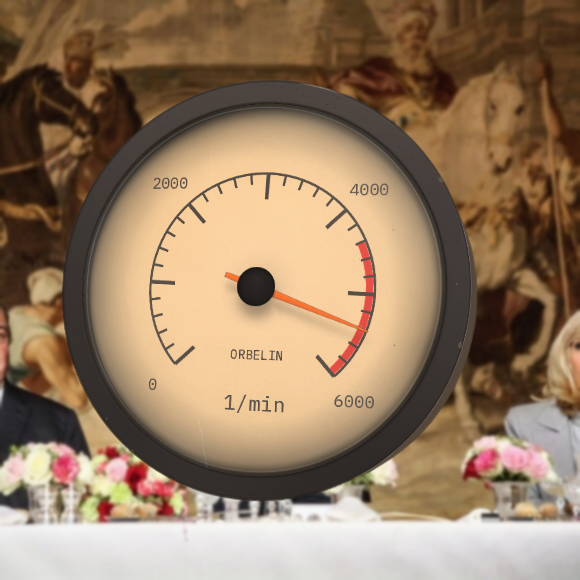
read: **5400** rpm
